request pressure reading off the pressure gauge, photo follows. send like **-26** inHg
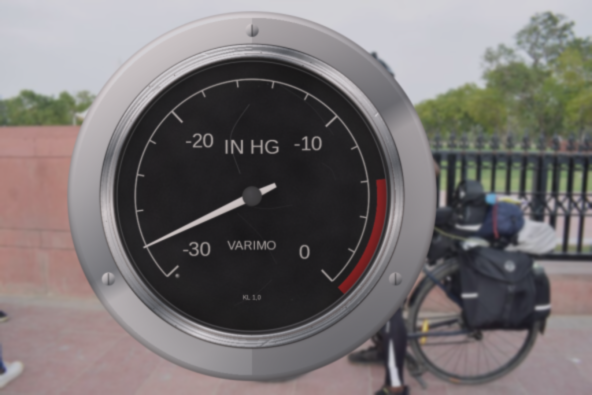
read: **-28** inHg
